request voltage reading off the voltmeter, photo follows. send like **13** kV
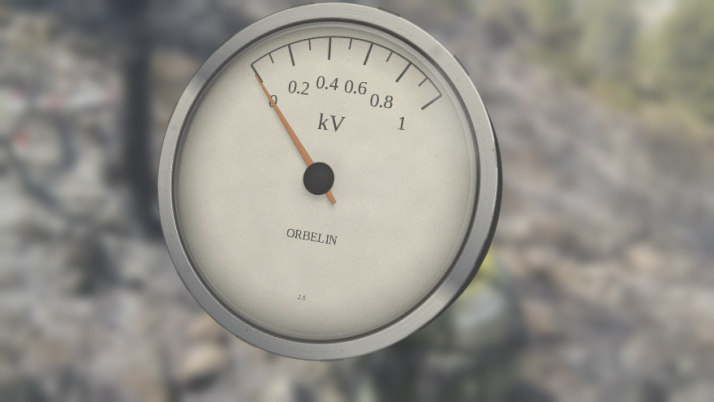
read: **0** kV
